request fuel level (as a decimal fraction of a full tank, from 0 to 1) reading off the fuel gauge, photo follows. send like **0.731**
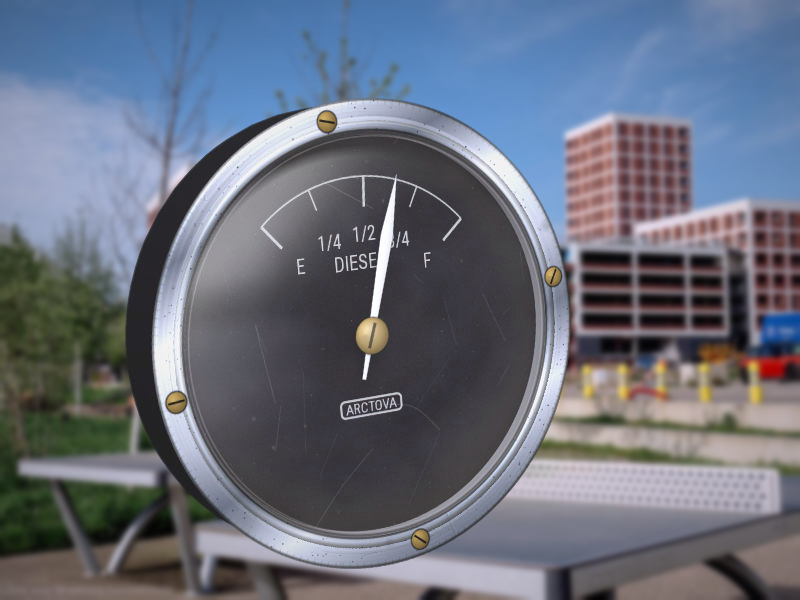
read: **0.625**
